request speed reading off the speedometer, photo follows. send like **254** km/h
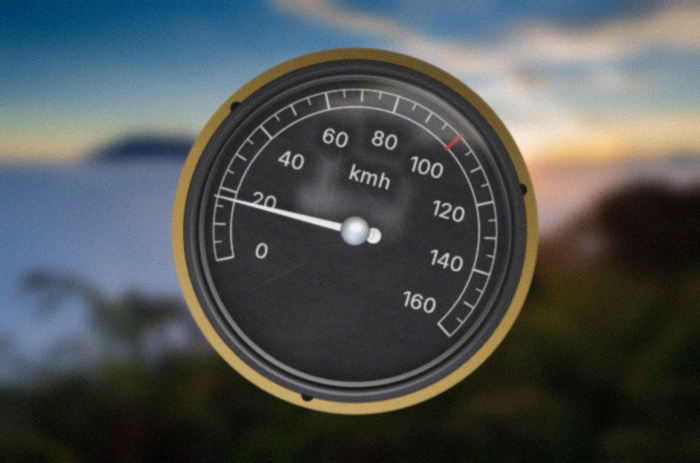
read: **17.5** km/h
